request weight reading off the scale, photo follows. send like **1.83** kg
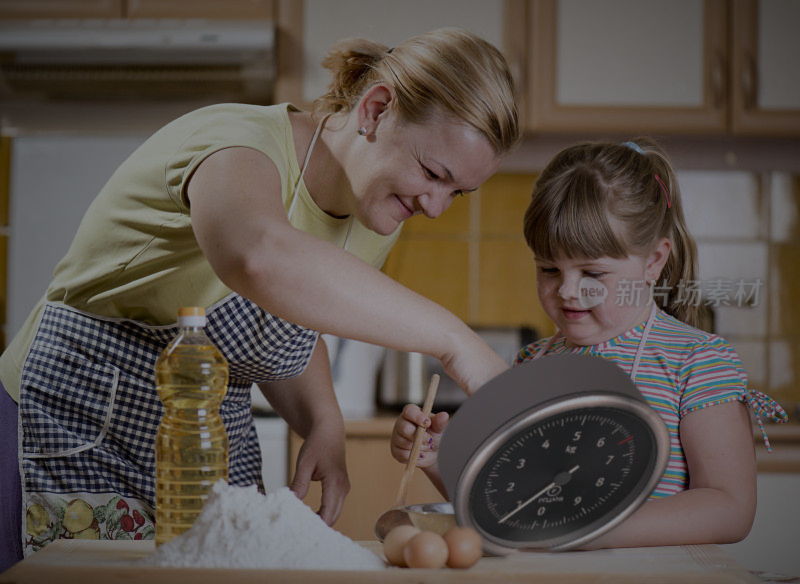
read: **1** kg
